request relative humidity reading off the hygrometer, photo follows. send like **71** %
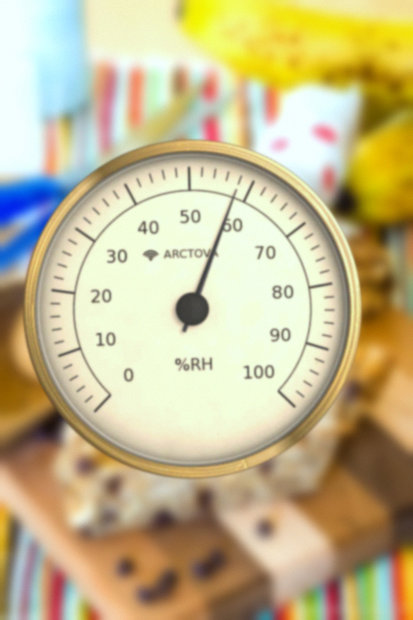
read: **58** %
